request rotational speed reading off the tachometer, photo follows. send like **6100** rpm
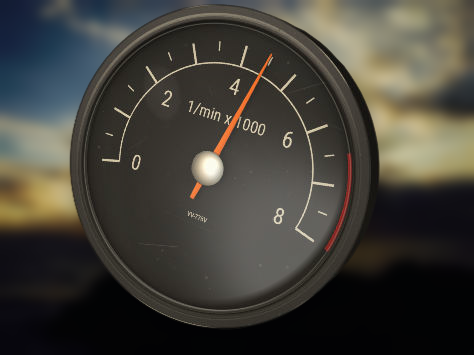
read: **4500** rpm
